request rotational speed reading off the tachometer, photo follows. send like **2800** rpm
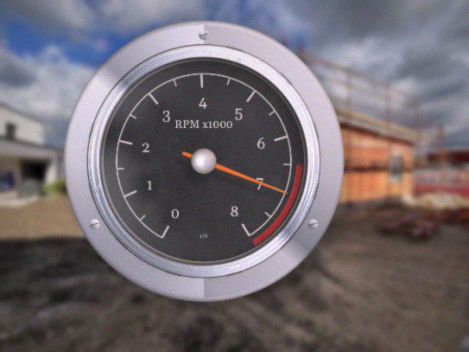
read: **7000** rpm
